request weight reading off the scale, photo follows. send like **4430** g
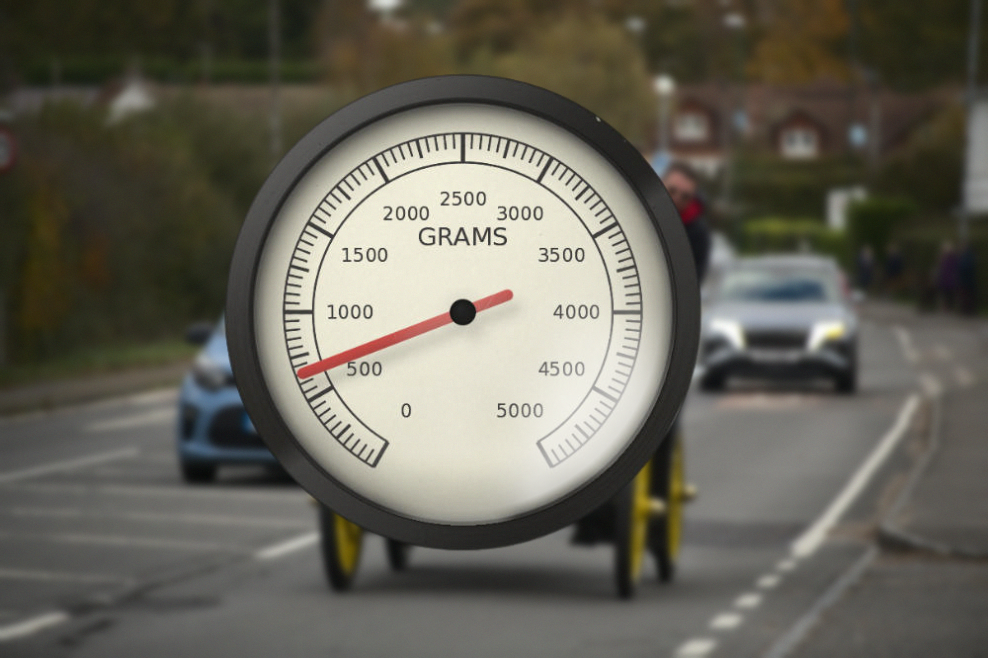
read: **650** g
